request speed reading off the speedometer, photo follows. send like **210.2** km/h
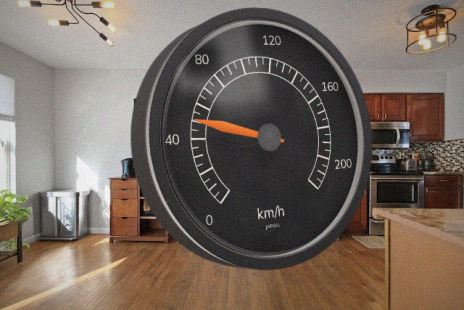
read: **50** km/h
